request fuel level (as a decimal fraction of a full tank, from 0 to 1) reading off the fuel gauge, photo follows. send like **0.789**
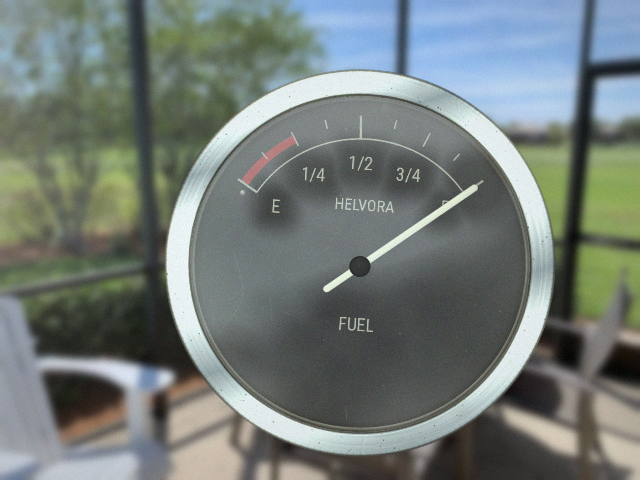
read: **1**
